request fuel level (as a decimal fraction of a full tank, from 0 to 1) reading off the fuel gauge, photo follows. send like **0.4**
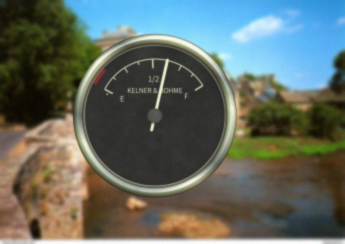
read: **0.625**
